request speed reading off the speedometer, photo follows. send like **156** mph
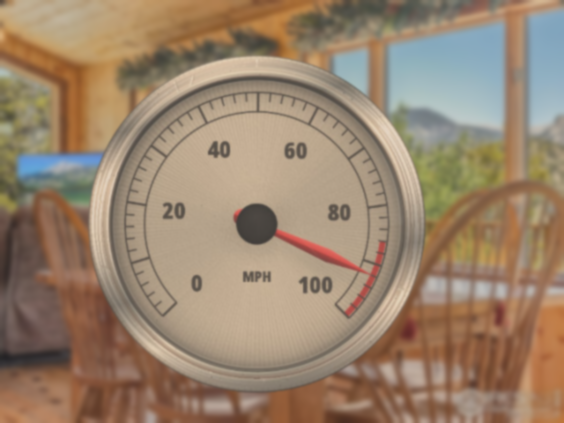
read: **92** mph
